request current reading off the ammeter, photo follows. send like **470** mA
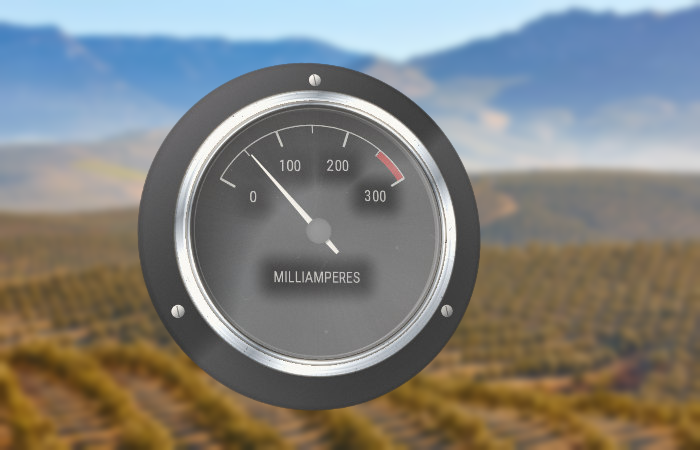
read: **50** mA
